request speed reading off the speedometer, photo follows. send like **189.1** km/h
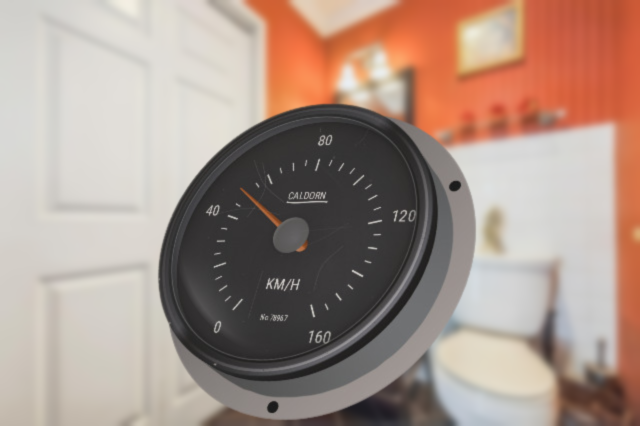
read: **50** km/h
